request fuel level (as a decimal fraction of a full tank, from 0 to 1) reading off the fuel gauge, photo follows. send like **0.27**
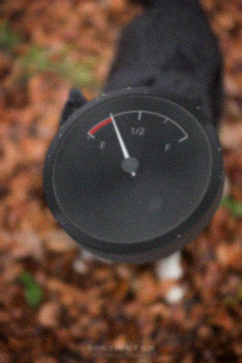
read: **0.25**
